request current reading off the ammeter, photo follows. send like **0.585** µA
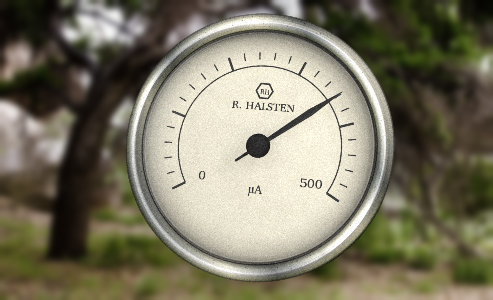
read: **360** µA
